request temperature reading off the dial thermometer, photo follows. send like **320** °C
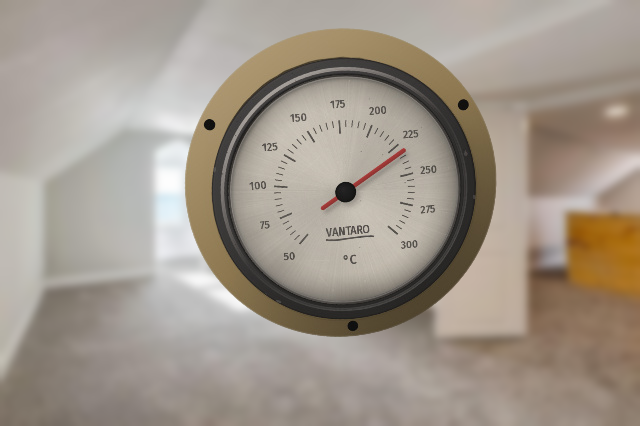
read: **230** °C
